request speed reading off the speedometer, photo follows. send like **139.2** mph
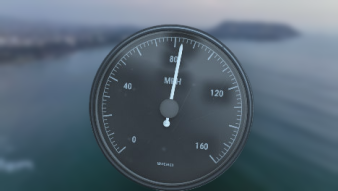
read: **84** mph
